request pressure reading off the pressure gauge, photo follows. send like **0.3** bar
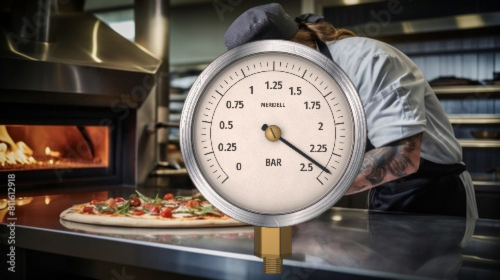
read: **2.4** bar
